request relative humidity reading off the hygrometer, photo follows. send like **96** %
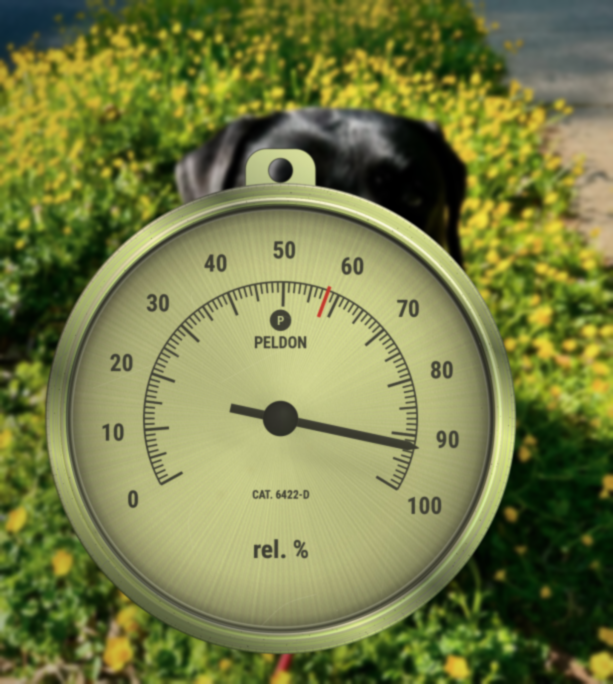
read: **92** %
